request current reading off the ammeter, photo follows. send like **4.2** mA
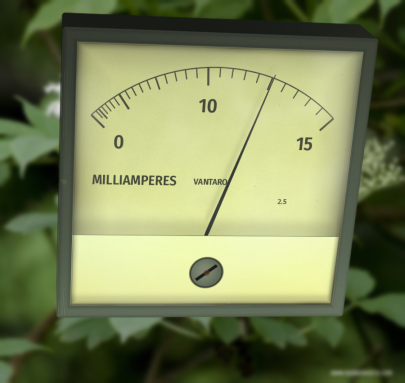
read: **12.5** mA
